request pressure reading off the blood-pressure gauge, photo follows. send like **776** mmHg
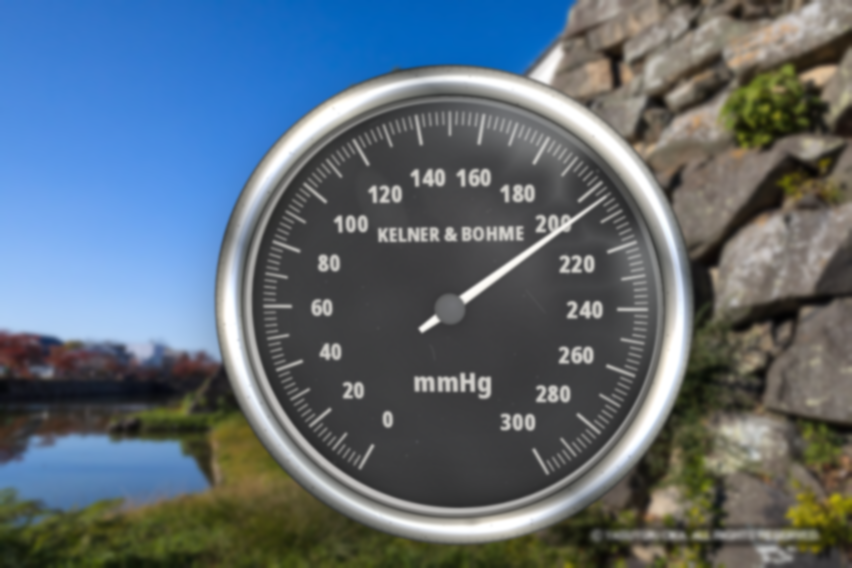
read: **204** mmHg
